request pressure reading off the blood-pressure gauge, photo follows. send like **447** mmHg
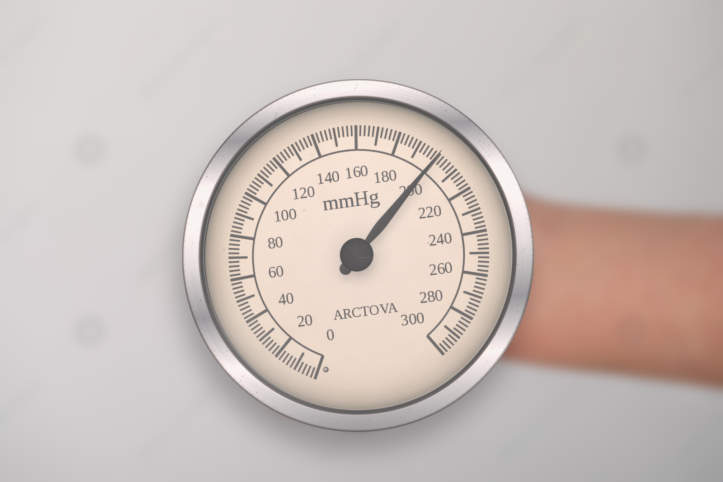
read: **200** mmHg
